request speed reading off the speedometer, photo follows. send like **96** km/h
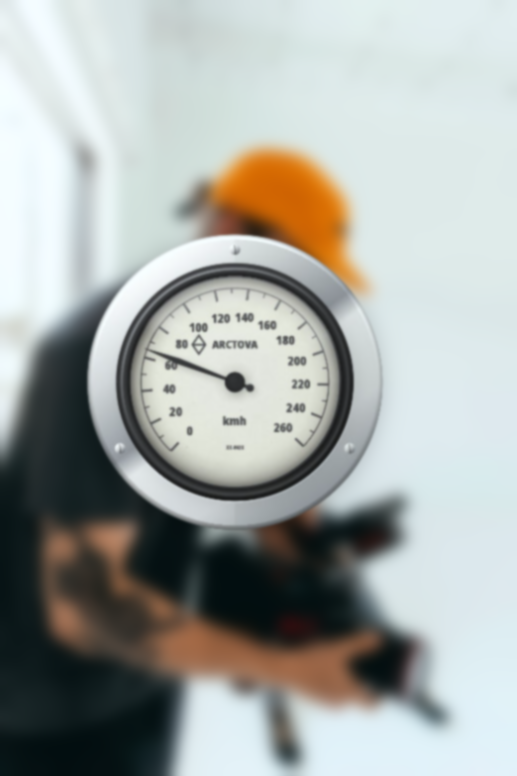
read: **65** km/h
